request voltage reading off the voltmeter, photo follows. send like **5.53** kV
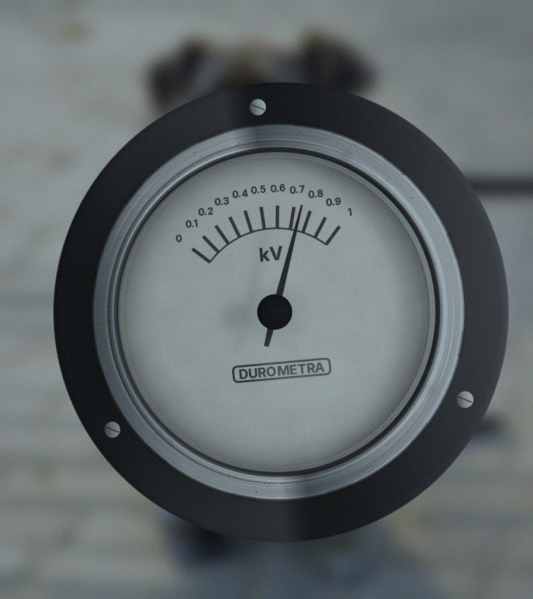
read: **0.75** kV
